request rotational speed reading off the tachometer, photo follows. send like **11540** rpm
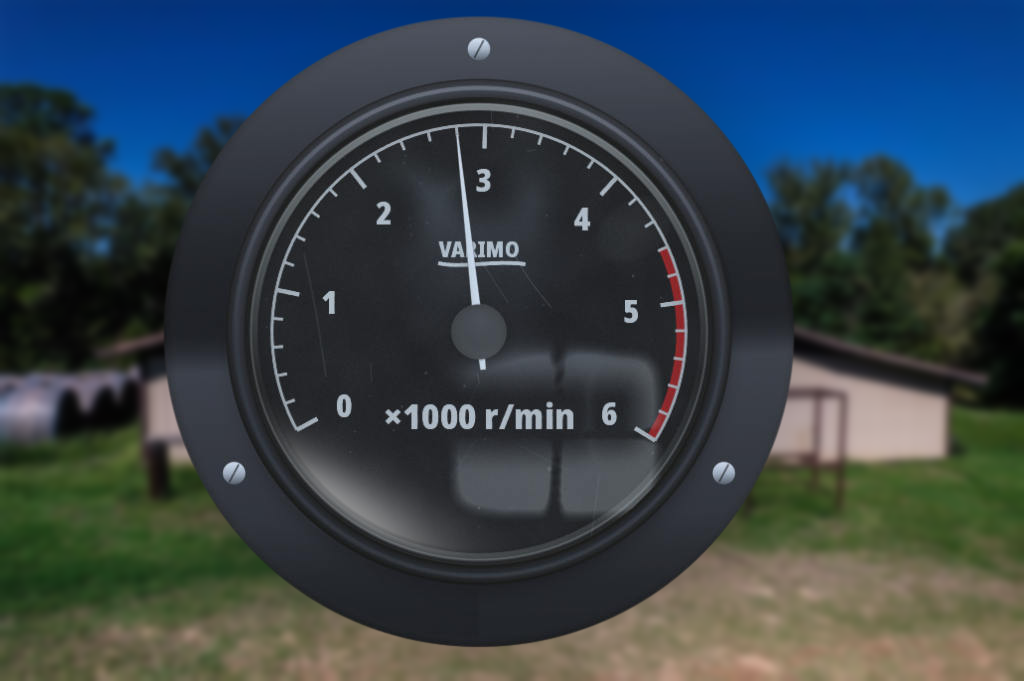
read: **2800** rpm
